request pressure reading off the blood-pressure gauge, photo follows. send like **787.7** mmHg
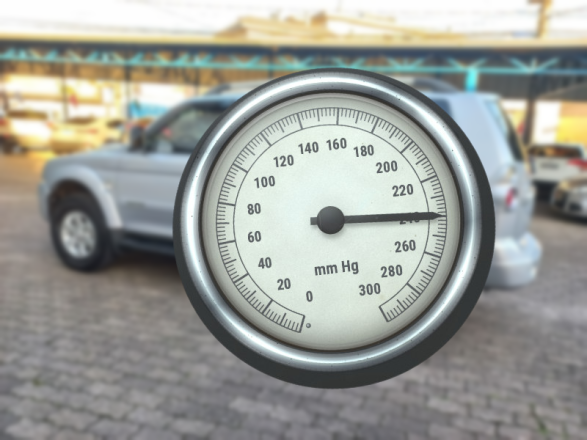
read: **240** mmHg
